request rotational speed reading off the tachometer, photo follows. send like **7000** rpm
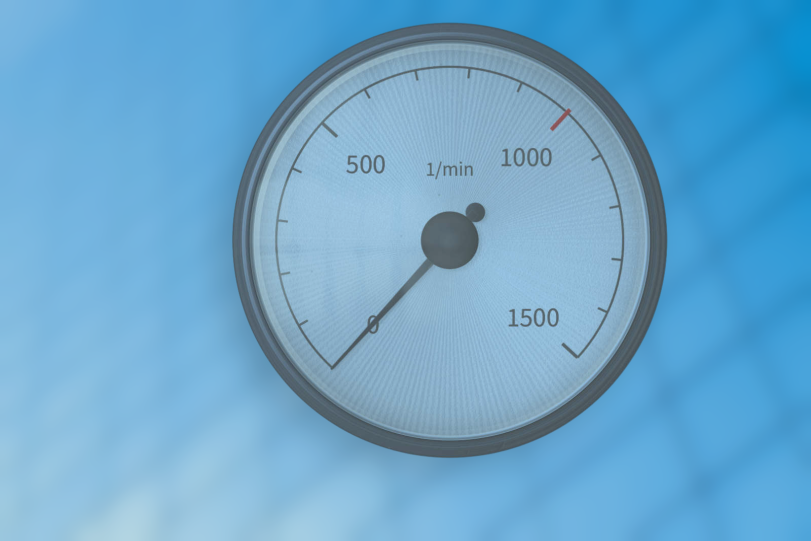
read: **0** rpm
